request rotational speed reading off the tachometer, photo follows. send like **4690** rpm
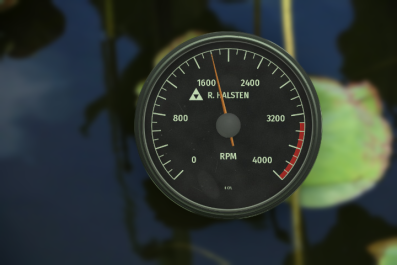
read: **1800** rpm
